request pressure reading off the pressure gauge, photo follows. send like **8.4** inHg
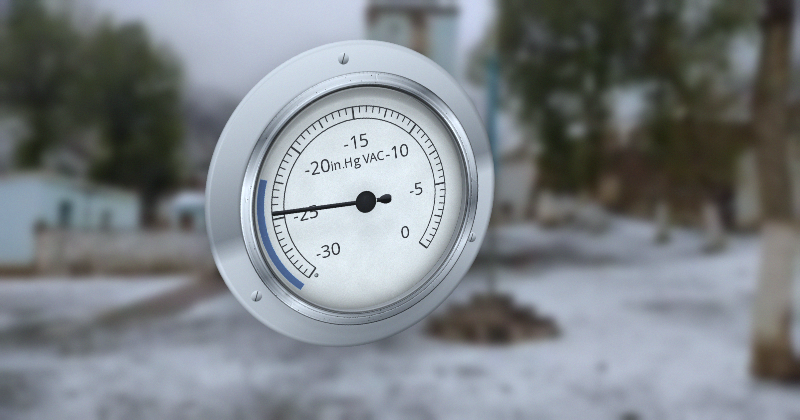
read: **-24.5** inHg
